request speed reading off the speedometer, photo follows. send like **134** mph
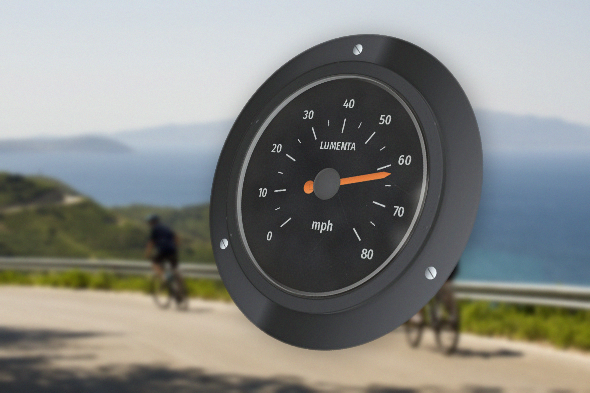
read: **62.5** mph
